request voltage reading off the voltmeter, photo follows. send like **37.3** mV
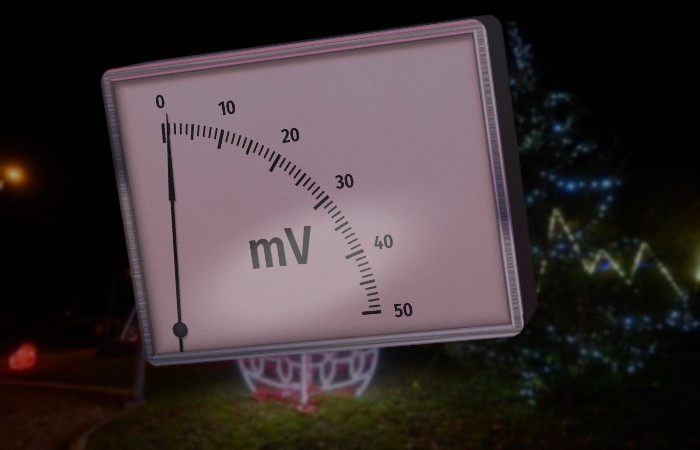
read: **1** mV
